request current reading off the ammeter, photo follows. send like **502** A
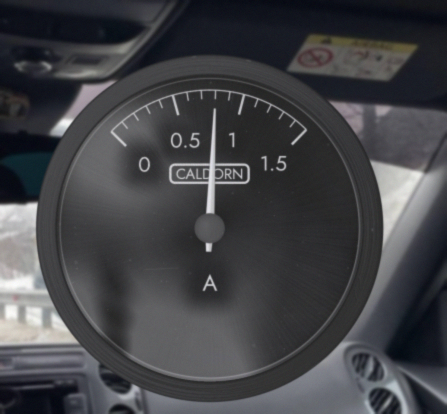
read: **0.8** A
